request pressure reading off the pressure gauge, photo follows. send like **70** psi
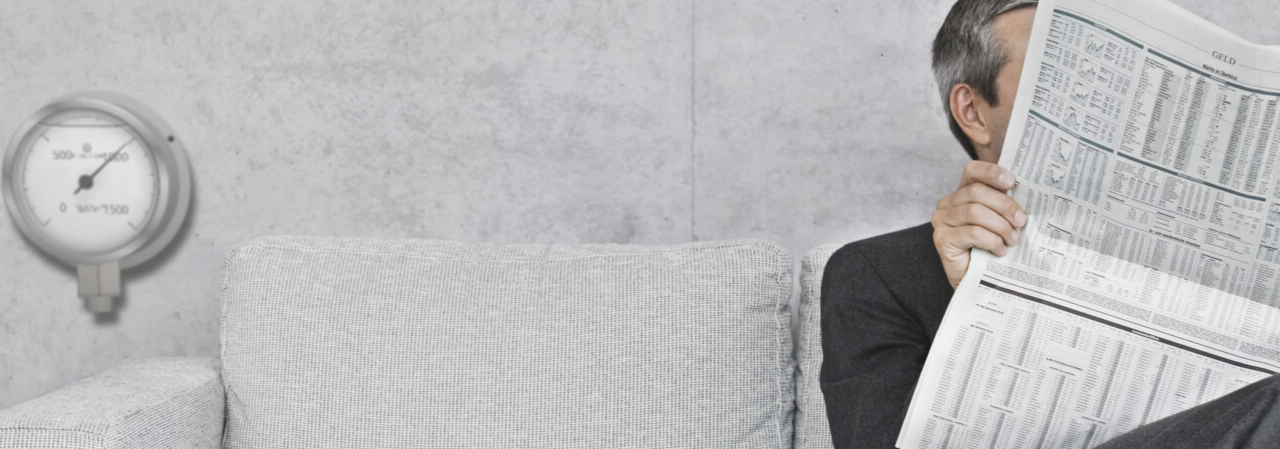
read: **1000** psi
